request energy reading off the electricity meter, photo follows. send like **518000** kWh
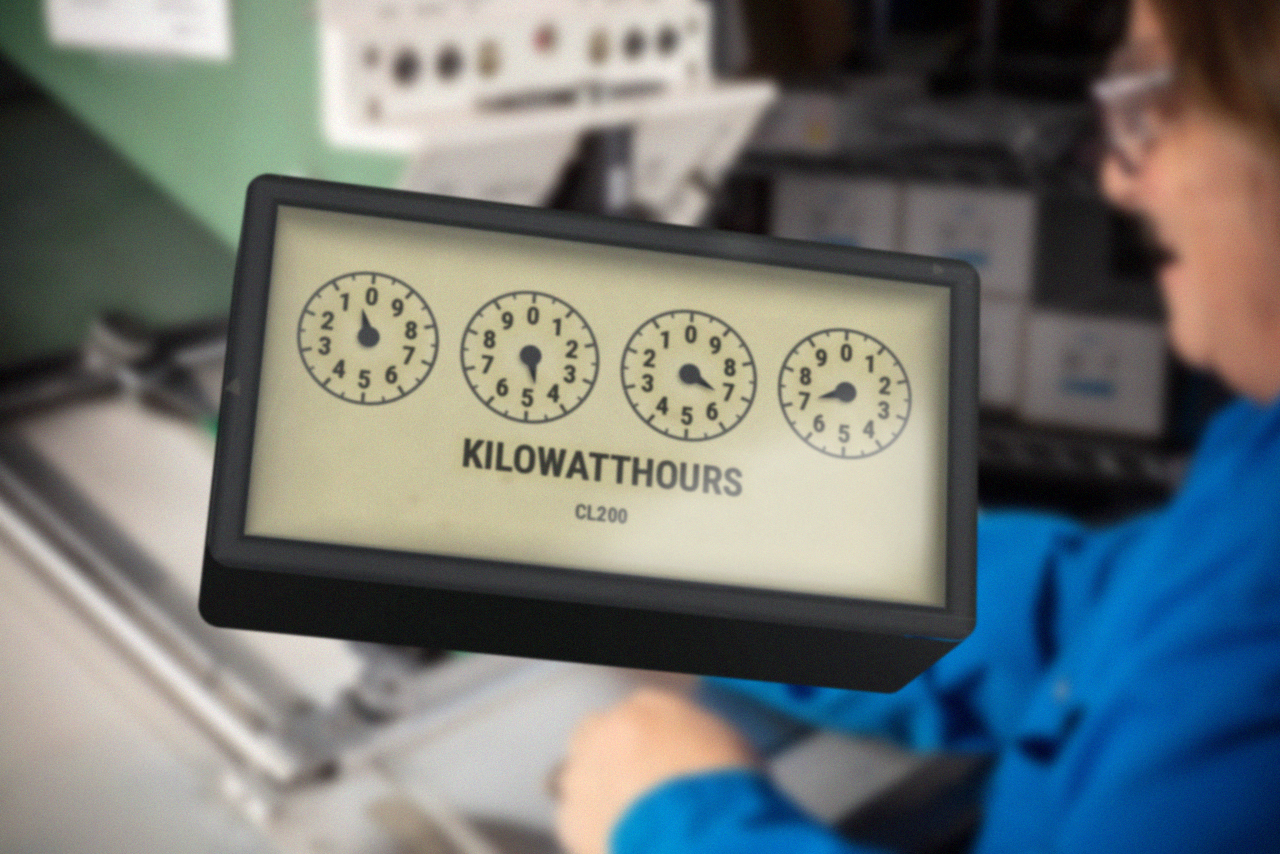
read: **467** kWh
